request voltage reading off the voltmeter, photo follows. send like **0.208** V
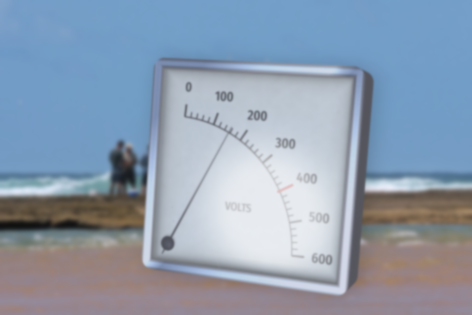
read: **160** V
